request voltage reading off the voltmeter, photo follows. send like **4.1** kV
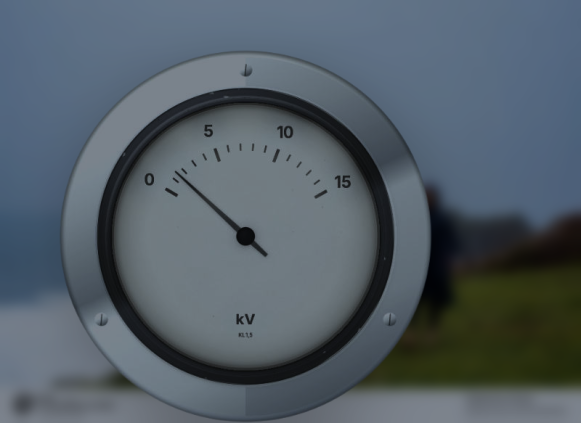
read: **1.5** kV
